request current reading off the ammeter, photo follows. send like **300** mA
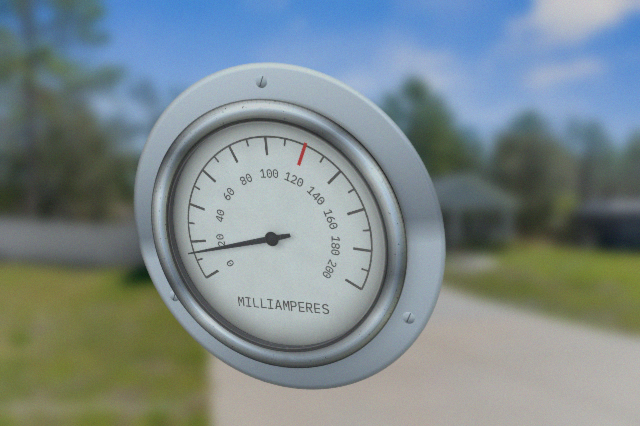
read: **15** mA
